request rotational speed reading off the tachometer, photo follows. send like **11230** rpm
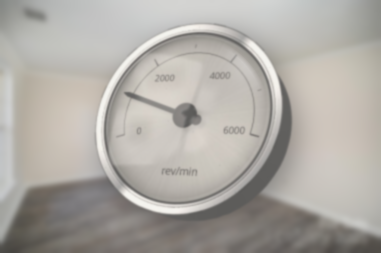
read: **1000** rpm
